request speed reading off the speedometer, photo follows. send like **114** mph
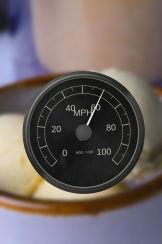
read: **60** mph
